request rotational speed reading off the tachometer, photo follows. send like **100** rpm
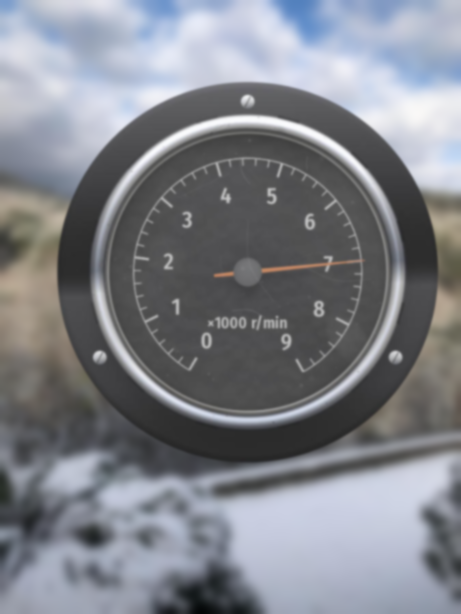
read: **7000** rpm
